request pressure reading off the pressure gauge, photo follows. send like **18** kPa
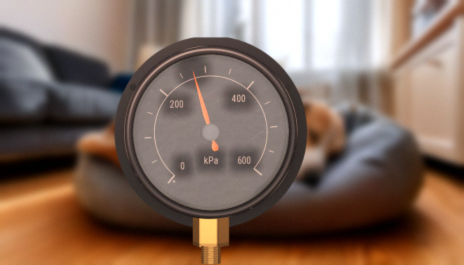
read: **275** kPa
